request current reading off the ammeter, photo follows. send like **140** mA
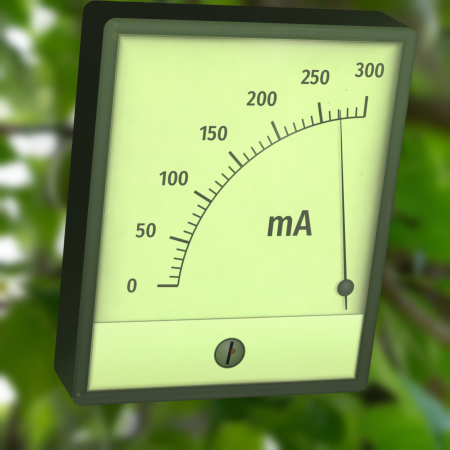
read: **270** mA
